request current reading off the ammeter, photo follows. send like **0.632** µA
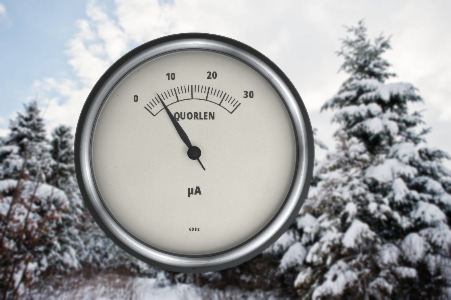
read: **5** µA
